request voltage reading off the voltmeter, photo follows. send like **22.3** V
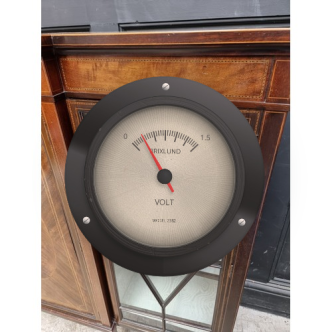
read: **0.25** V
